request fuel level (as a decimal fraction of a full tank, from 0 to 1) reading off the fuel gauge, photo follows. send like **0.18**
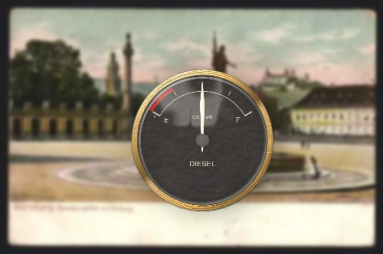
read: **0.5**
